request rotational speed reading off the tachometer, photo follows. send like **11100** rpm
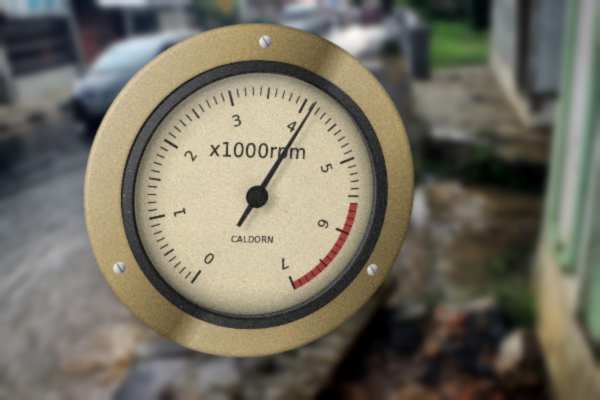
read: **4100** rpm
